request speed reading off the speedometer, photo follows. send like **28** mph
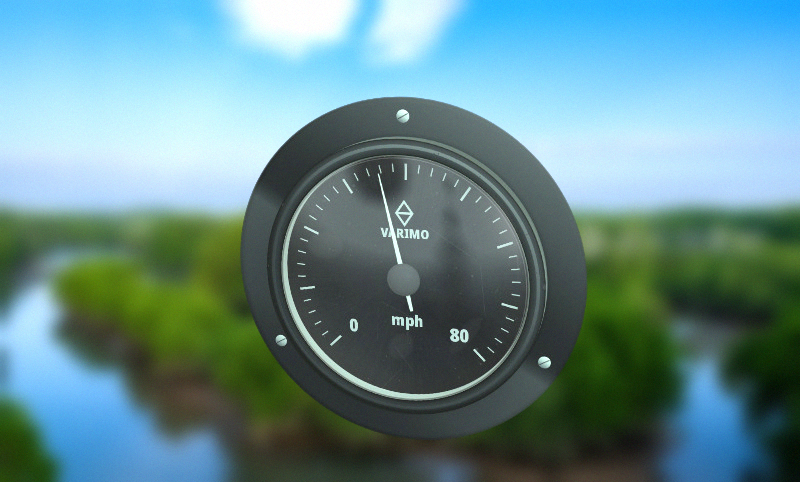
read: **36** mph
